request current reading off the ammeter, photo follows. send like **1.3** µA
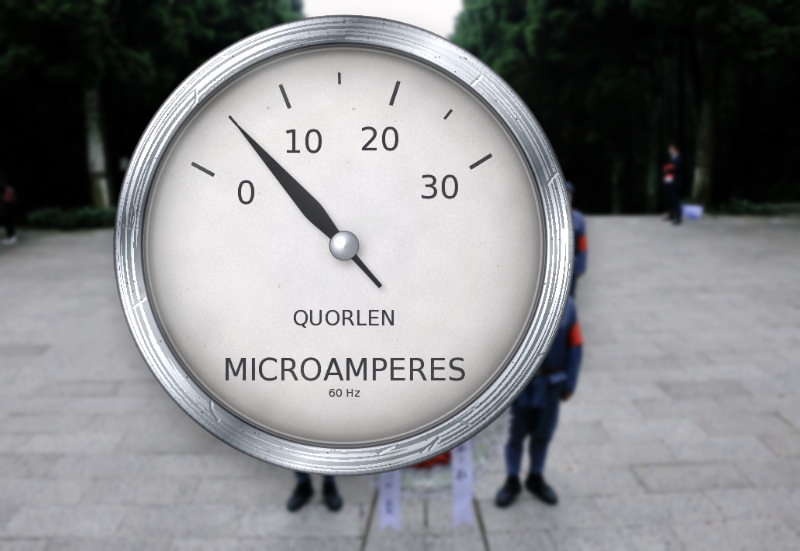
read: **5** µA
